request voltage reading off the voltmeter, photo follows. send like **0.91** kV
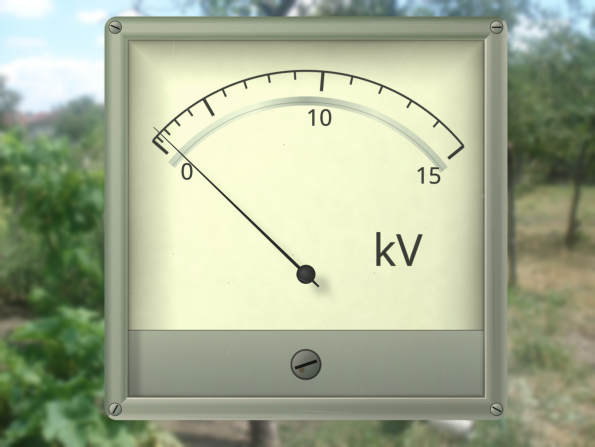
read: **1.5** kV
